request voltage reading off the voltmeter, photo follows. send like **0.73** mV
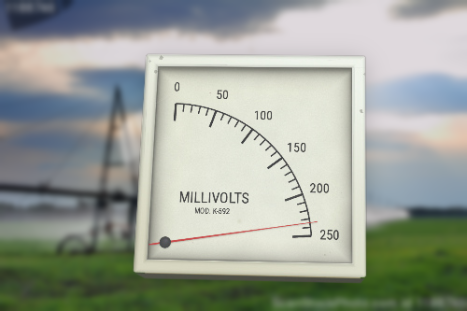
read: **235** mV
